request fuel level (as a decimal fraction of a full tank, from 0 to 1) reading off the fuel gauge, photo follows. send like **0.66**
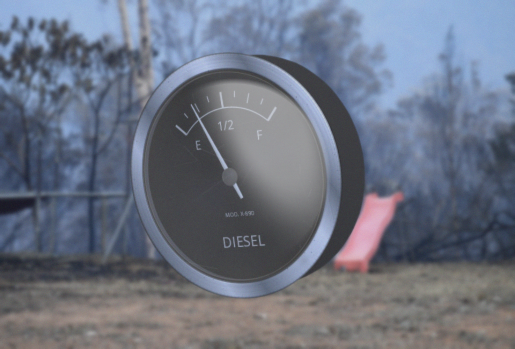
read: **0.25**
